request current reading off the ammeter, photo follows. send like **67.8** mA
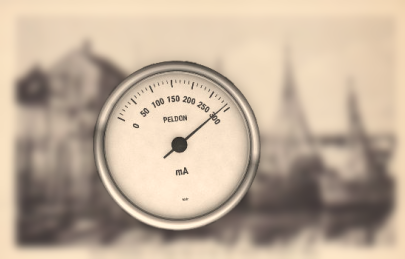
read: **290** mA
